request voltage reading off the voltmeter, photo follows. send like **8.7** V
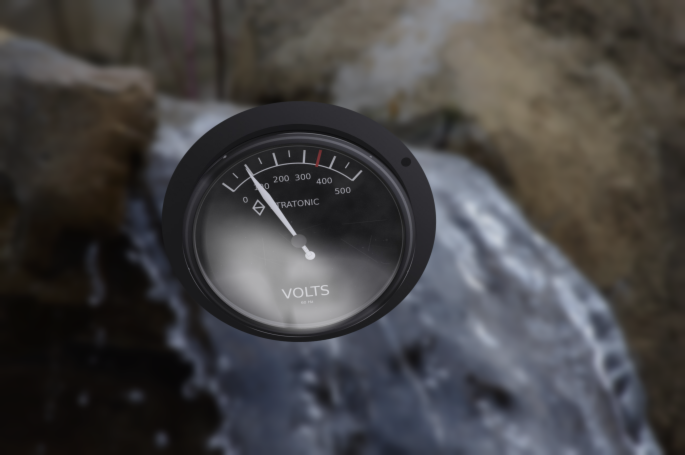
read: **100** V
